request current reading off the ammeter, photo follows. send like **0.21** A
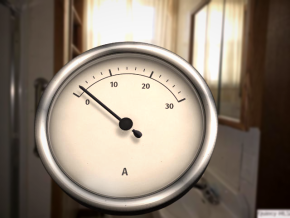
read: **2** A
